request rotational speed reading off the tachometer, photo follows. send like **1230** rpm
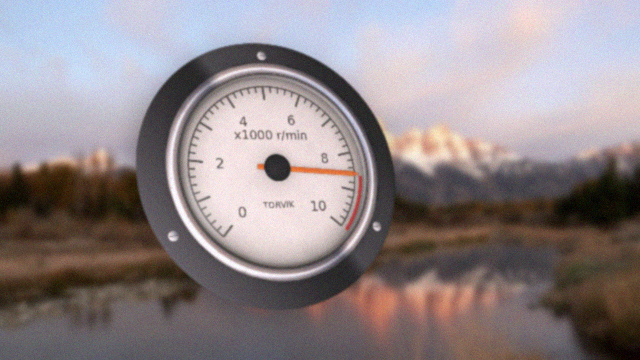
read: **8600** rpm
